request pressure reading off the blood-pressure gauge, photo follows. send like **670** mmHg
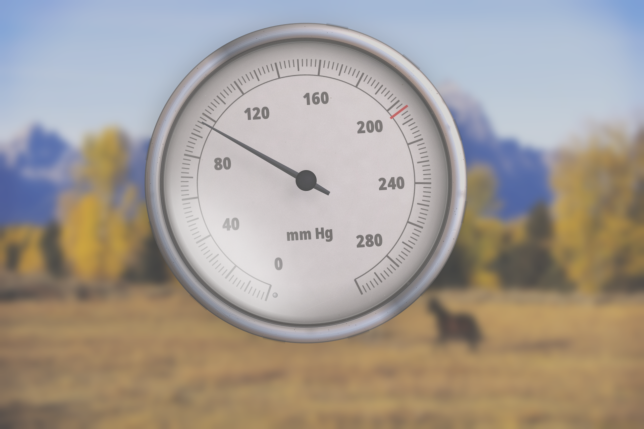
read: **96** mmHg
